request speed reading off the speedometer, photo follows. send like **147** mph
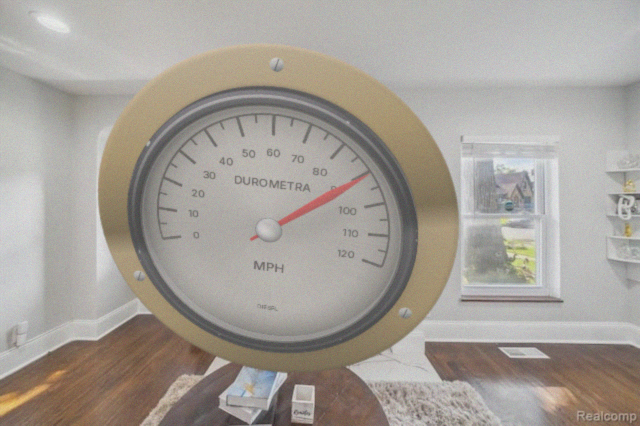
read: **90** mph
